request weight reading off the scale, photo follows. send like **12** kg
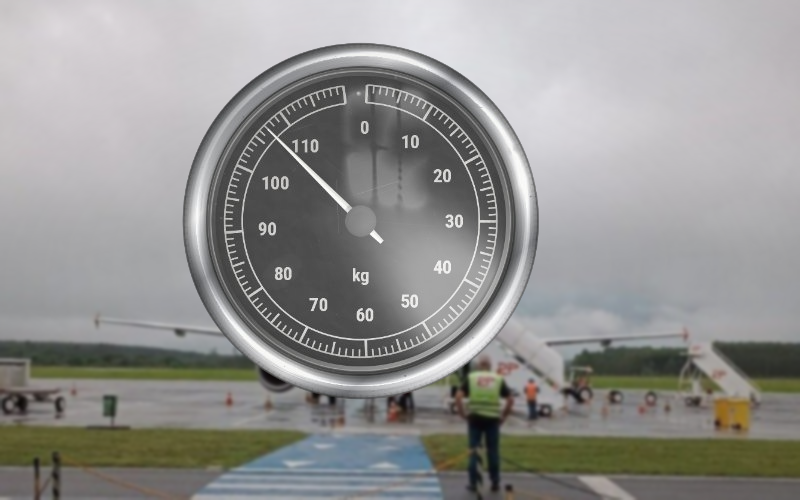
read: **107** kg
